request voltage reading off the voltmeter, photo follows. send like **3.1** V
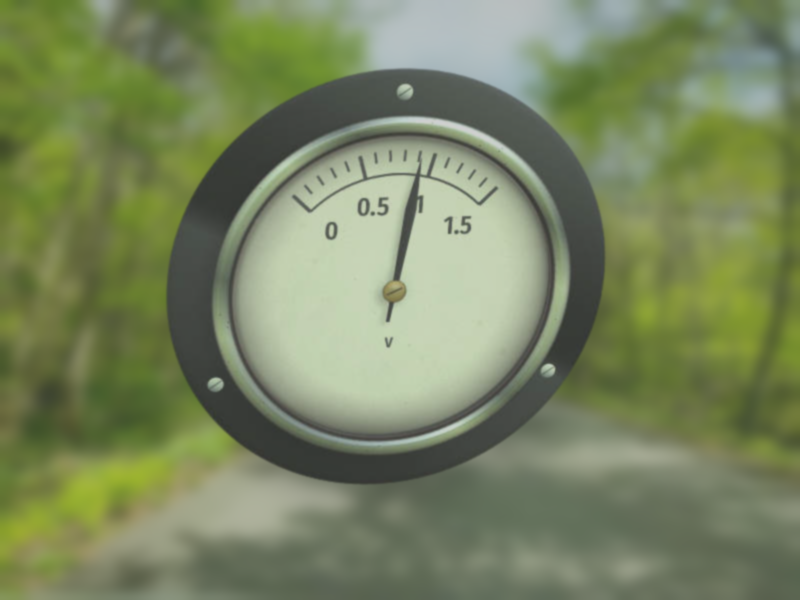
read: **0.9** V
